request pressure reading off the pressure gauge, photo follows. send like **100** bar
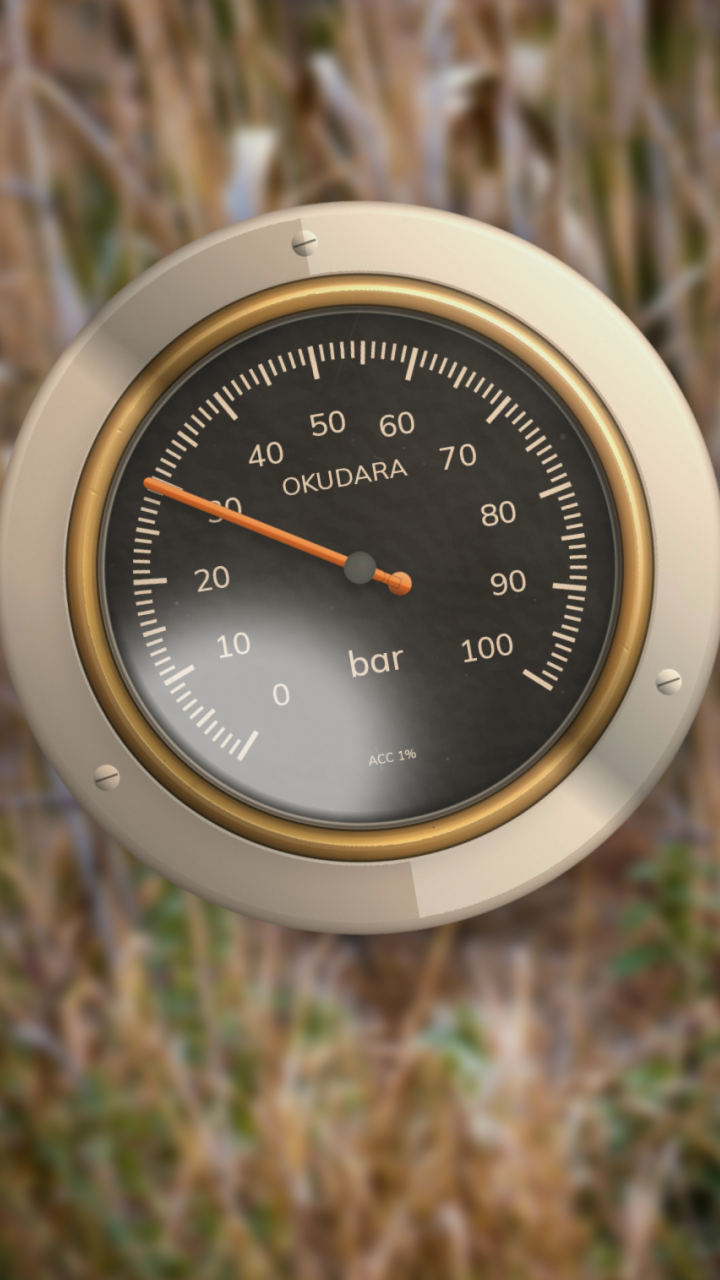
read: **29.5** bar
